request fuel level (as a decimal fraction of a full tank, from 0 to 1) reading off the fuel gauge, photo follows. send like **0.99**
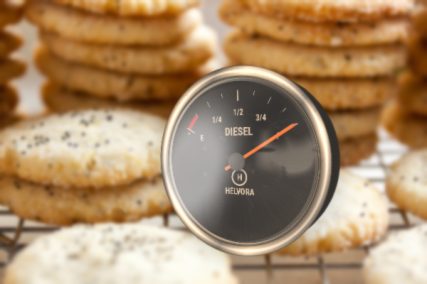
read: **1**
